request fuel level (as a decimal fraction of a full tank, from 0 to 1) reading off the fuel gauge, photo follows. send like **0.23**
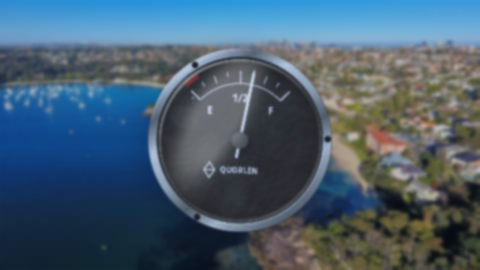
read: **0.625**
